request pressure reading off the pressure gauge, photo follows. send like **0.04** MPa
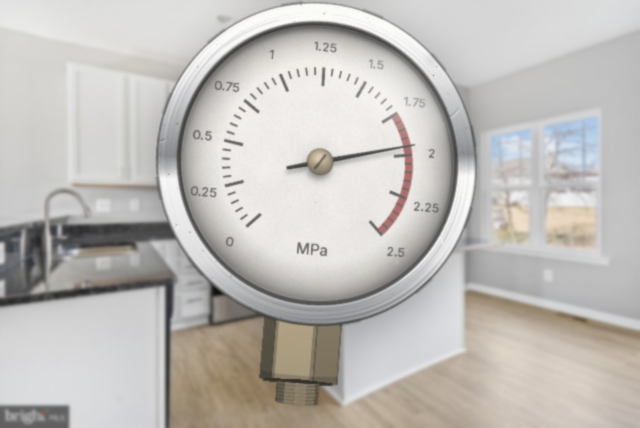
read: **1.95** MPa
